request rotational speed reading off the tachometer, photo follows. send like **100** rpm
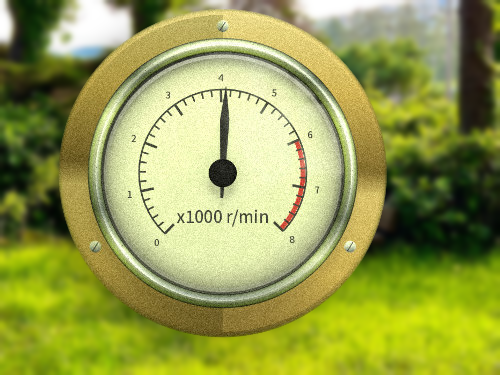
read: **4100** rpm
